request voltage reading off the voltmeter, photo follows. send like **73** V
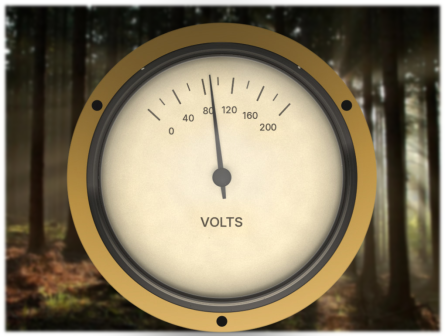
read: **90** V
